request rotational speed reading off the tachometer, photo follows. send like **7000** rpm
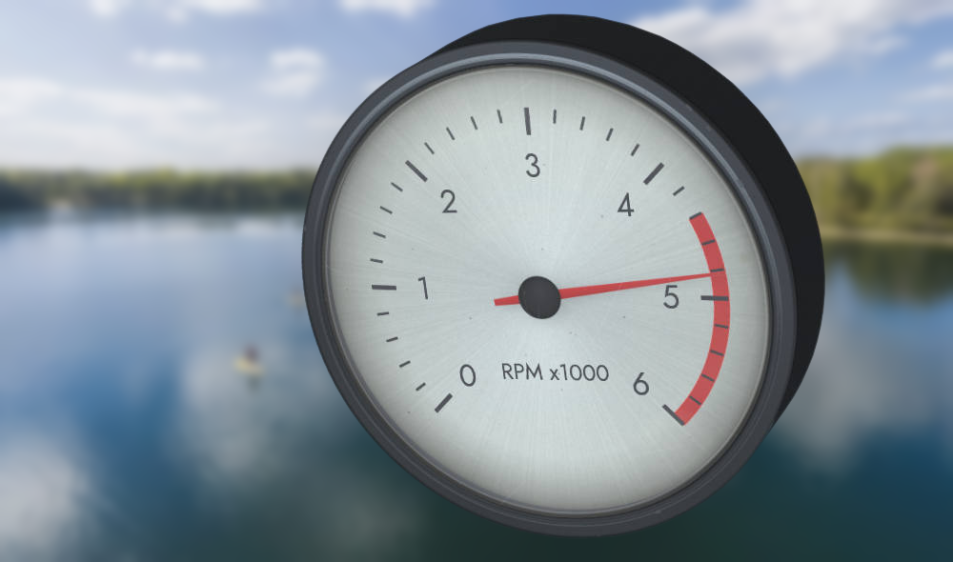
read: **4800** rpm
